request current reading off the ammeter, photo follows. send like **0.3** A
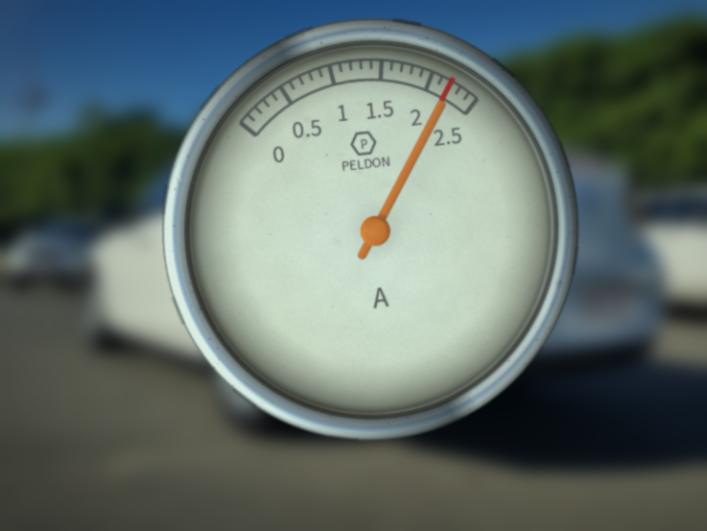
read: **2.2** A
